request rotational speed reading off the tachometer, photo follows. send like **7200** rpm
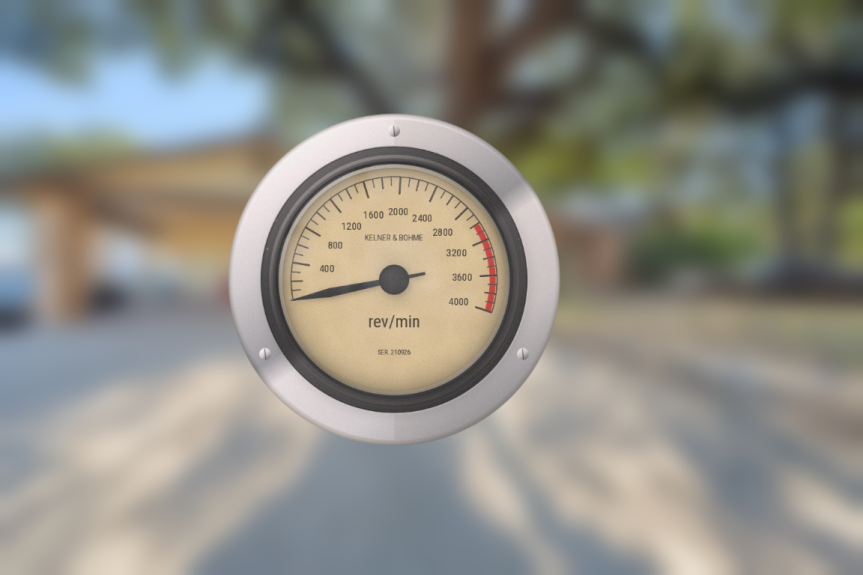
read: **0** rpm
